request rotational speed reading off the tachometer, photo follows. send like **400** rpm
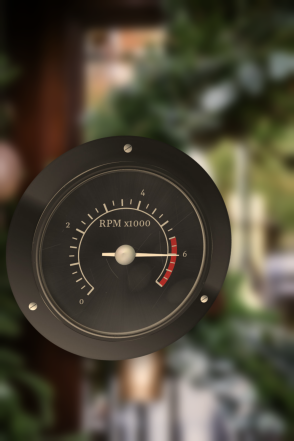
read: **6000** rpm
